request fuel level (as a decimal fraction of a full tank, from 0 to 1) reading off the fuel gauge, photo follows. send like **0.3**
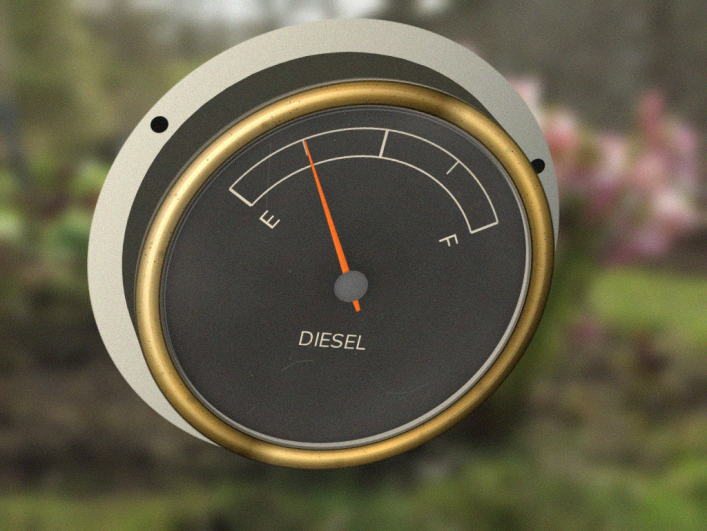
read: **0.25**
